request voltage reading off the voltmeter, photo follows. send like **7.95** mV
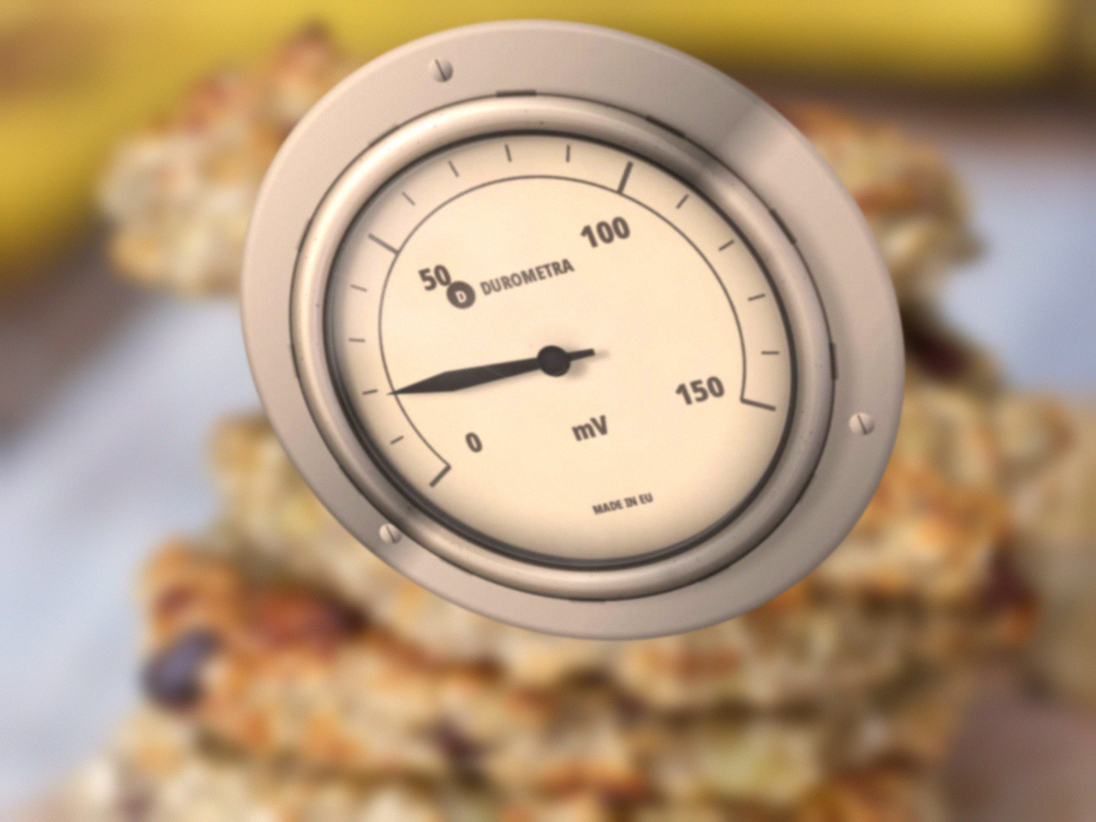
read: **20** mV
